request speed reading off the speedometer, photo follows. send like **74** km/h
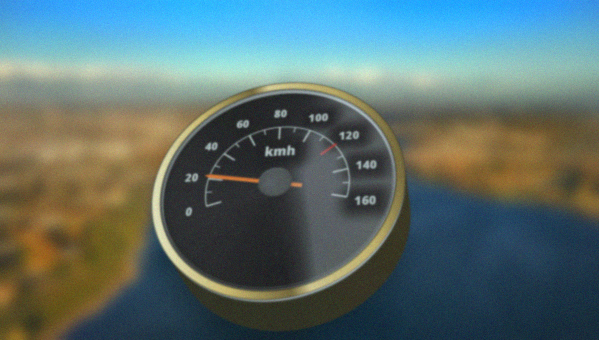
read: **20** km/h
